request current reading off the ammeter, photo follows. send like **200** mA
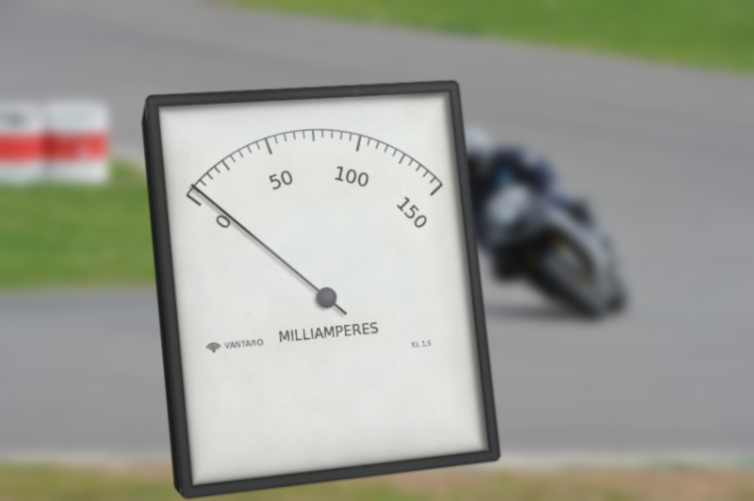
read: **5** mA
